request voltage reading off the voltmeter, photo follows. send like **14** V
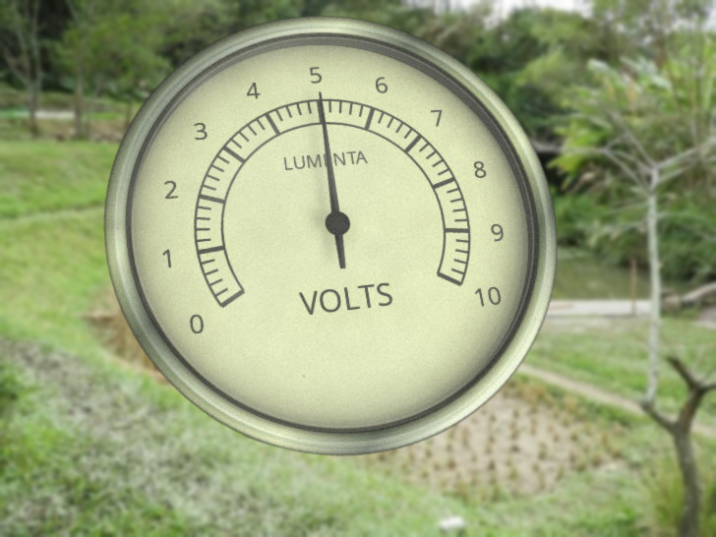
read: **5** V
